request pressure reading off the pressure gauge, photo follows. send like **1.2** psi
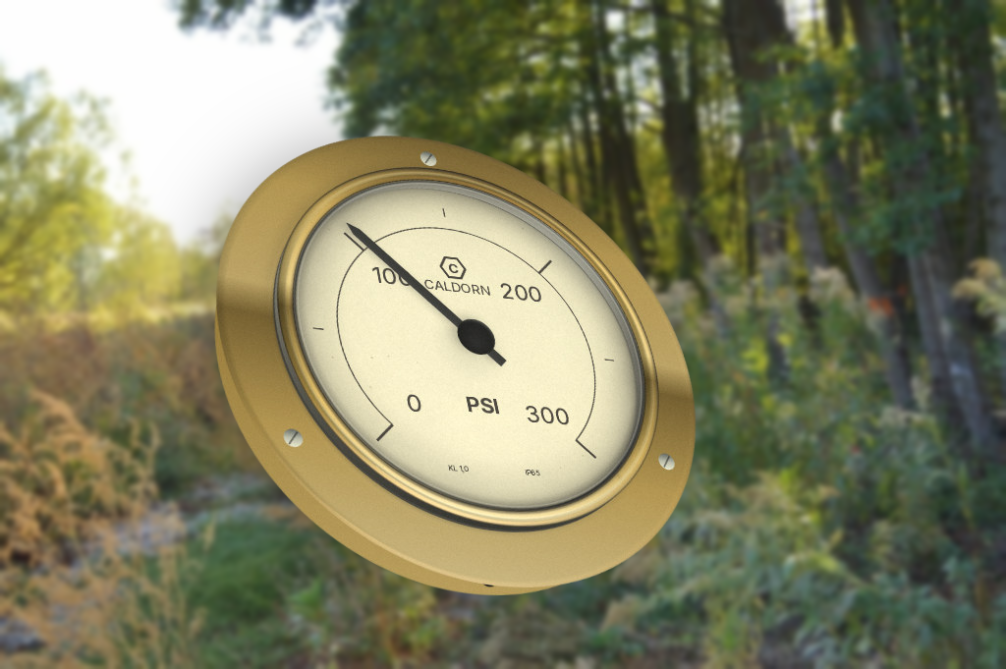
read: **100** psi
